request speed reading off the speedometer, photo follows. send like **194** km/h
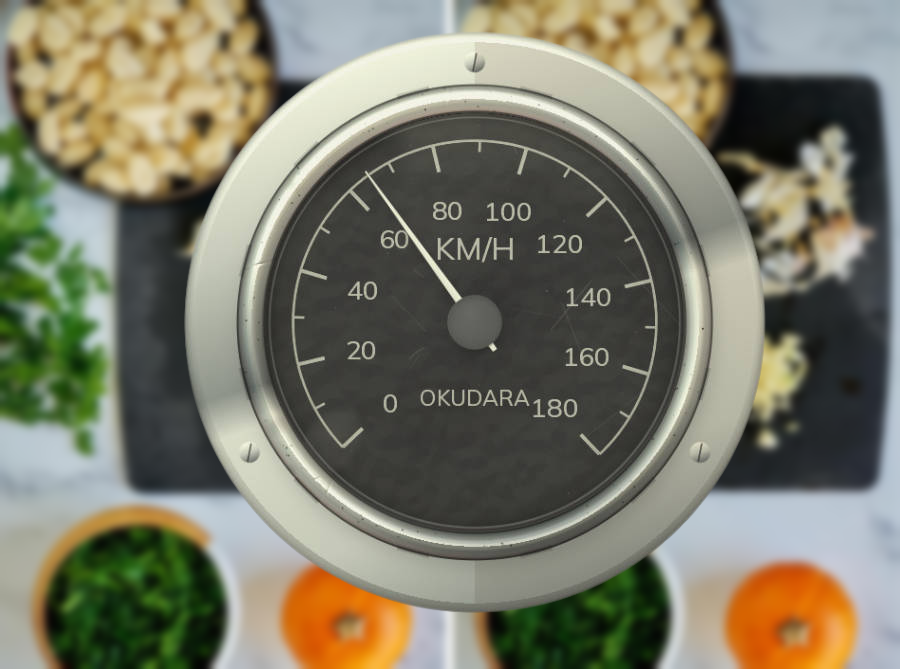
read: **65** km/h
